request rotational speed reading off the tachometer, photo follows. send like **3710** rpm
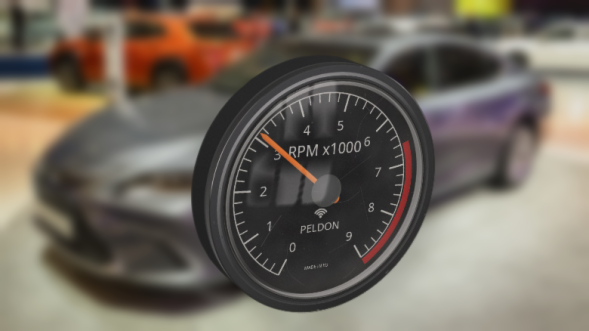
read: **3100** rpm
